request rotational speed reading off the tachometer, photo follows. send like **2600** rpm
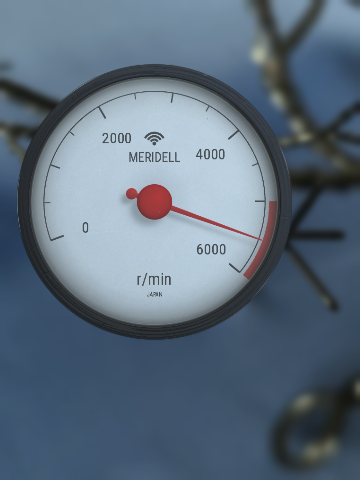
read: **5500** rpm
